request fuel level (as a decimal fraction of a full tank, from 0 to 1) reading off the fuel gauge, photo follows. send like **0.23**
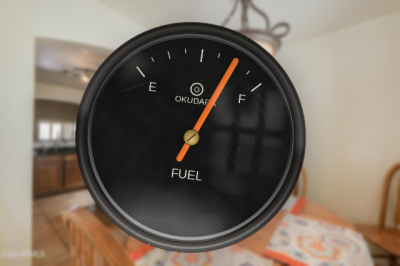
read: **0.75**
